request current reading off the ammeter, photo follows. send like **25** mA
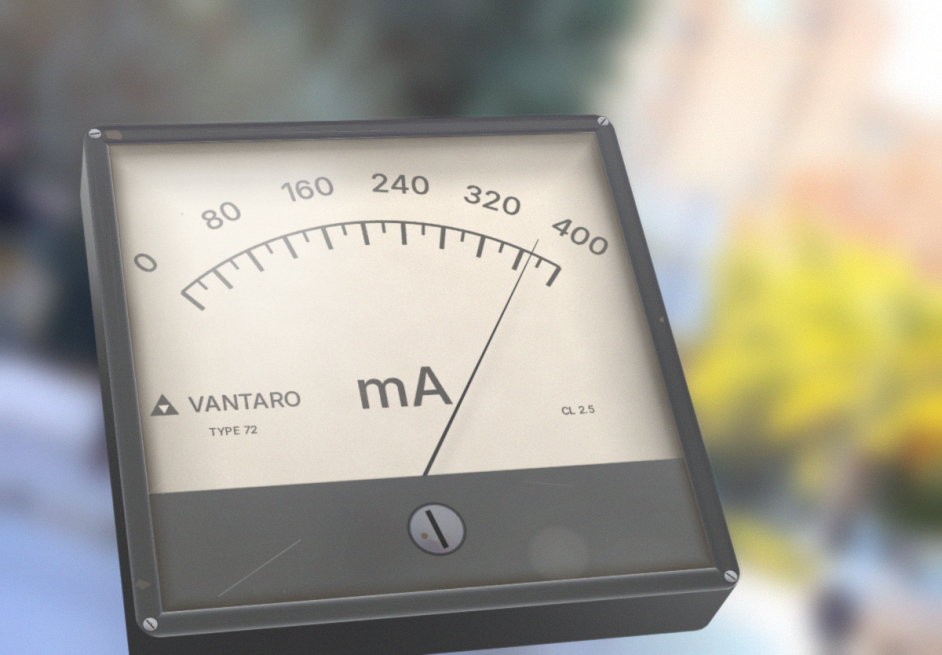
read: **370** mA
